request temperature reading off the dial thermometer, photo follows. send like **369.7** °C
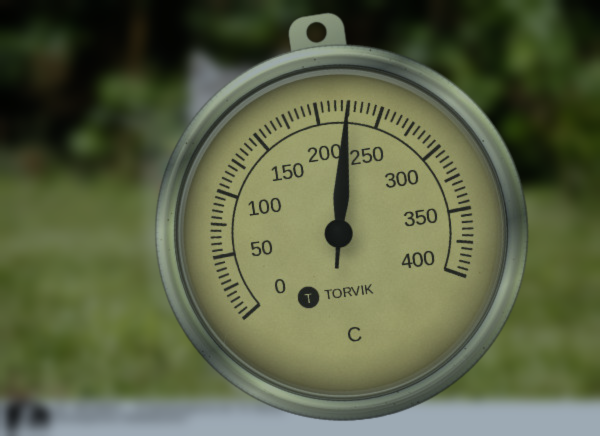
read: **225** °C
